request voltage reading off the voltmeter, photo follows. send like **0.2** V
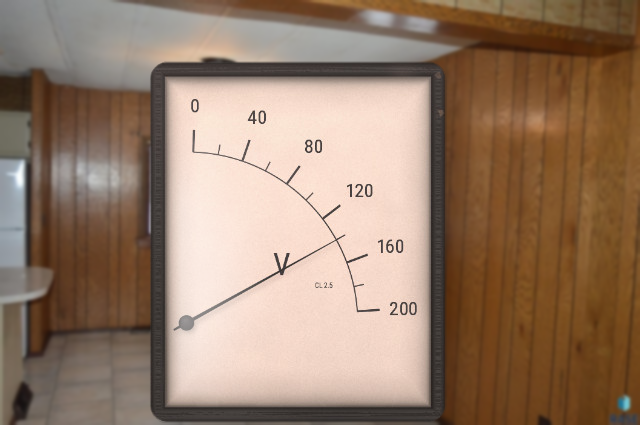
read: **140** V
